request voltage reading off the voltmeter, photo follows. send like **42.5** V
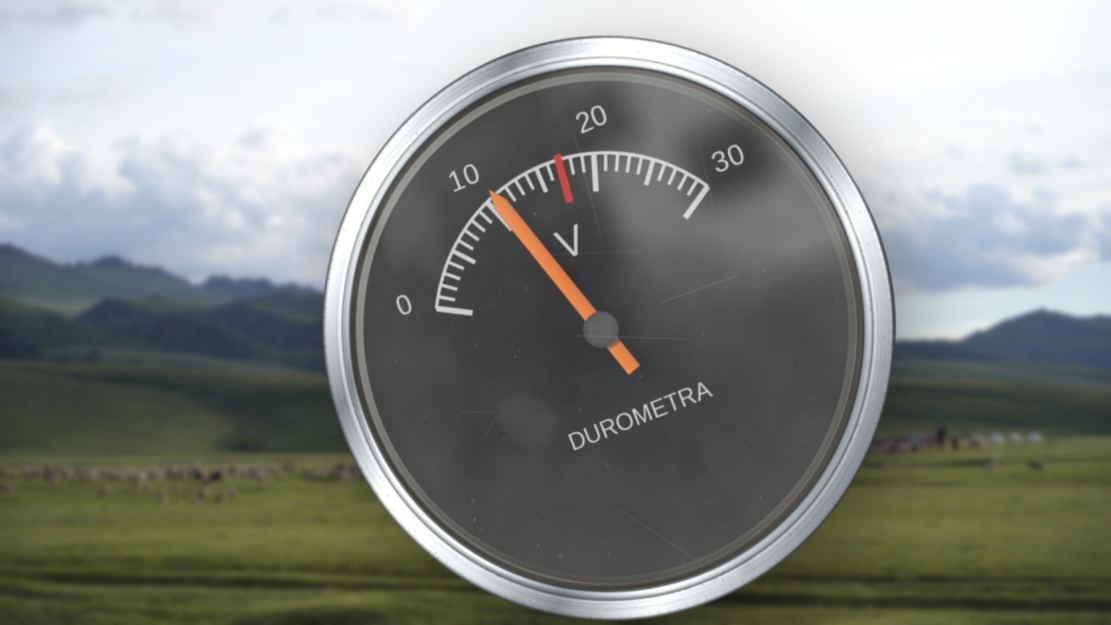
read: **11** V
